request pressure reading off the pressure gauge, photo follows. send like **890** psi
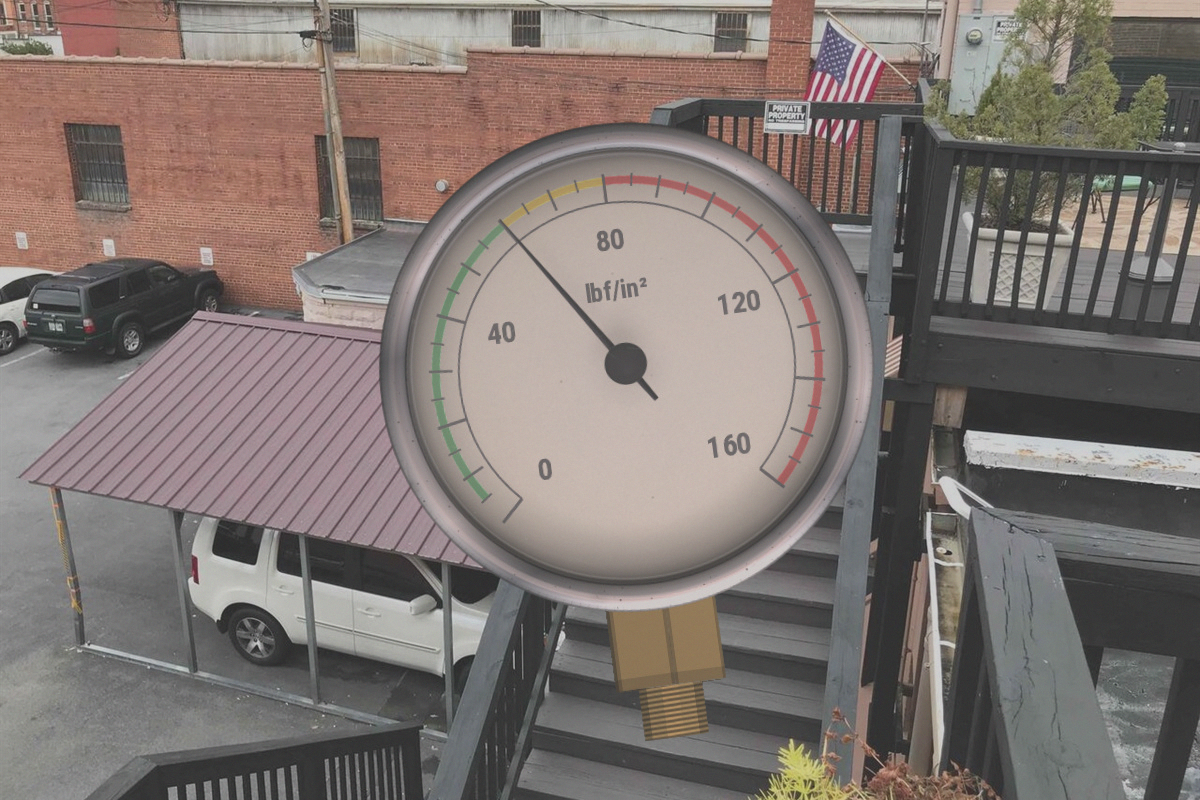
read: **60** psi
